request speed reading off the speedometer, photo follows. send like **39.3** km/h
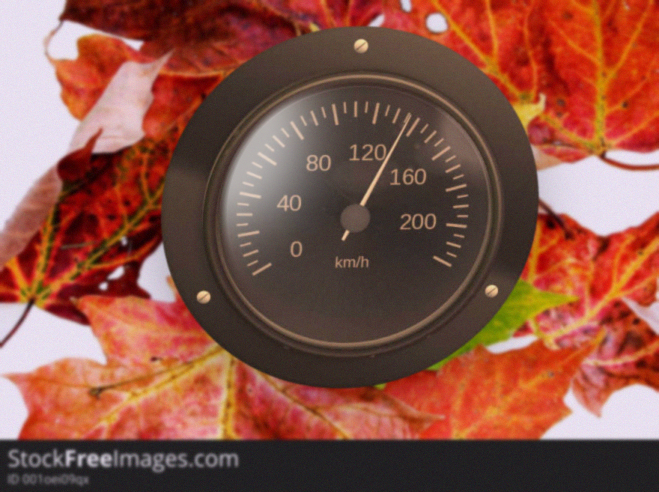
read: **135** km/h
